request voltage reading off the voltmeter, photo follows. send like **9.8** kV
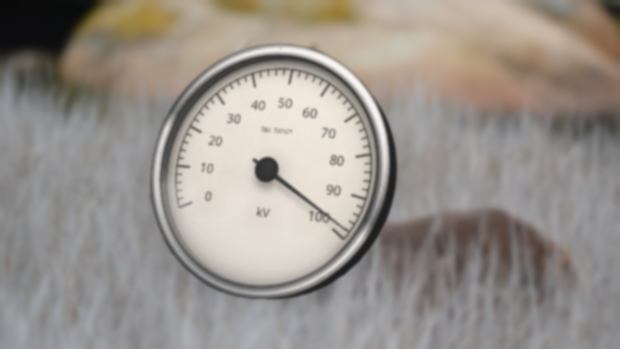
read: **98** kV
